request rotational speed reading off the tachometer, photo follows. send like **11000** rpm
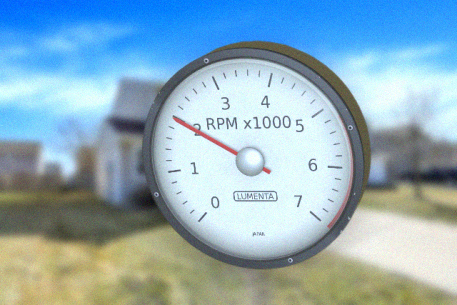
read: **2000** rpm
